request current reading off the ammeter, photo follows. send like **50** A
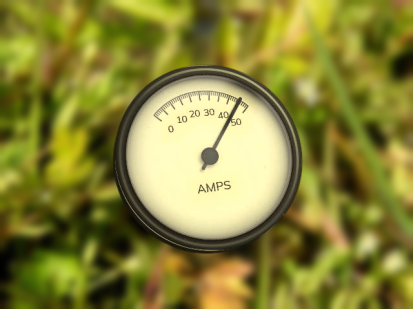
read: **45** A
